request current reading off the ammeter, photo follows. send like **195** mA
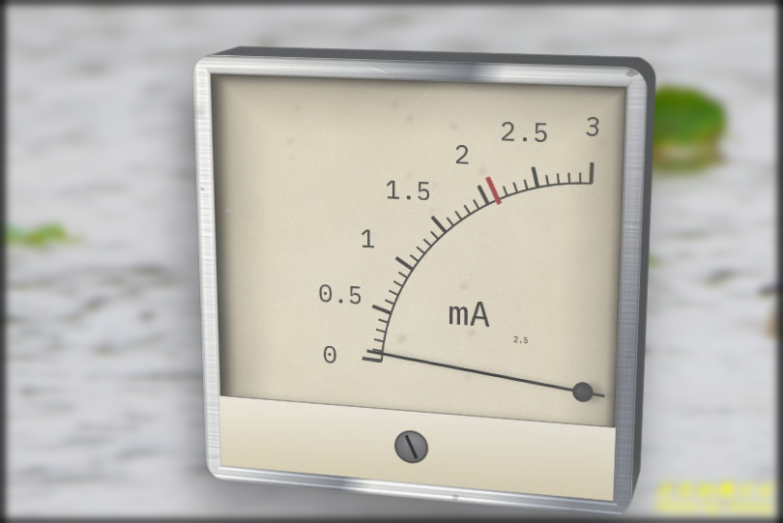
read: **0.1** mA
